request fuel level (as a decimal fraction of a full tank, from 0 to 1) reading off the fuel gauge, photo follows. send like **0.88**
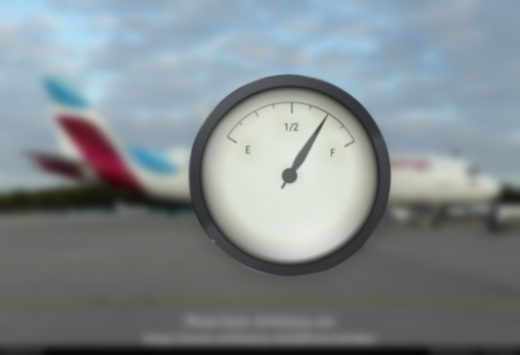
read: **0.75**
